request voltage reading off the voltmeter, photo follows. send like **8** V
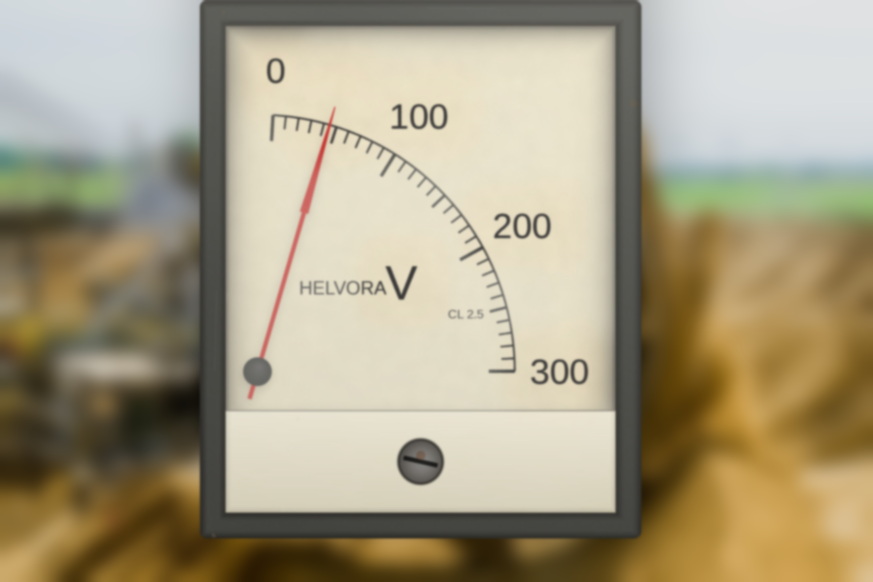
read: **45** V
